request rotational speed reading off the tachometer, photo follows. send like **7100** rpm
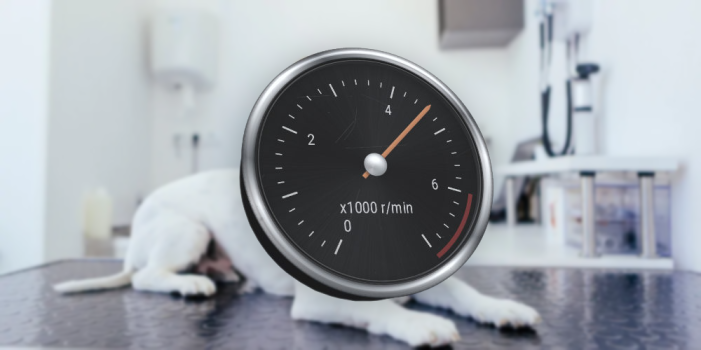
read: **4600** rpm
